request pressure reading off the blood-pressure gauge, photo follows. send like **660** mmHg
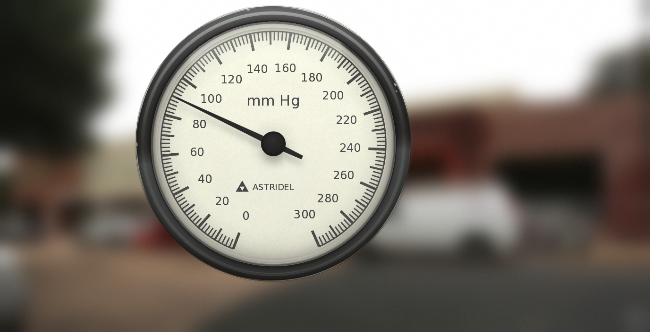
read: **90** mmHg
